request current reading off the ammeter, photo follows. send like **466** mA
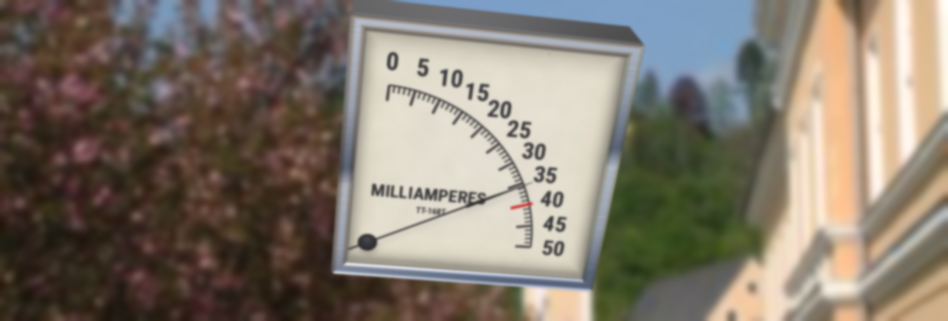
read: **35** mA
